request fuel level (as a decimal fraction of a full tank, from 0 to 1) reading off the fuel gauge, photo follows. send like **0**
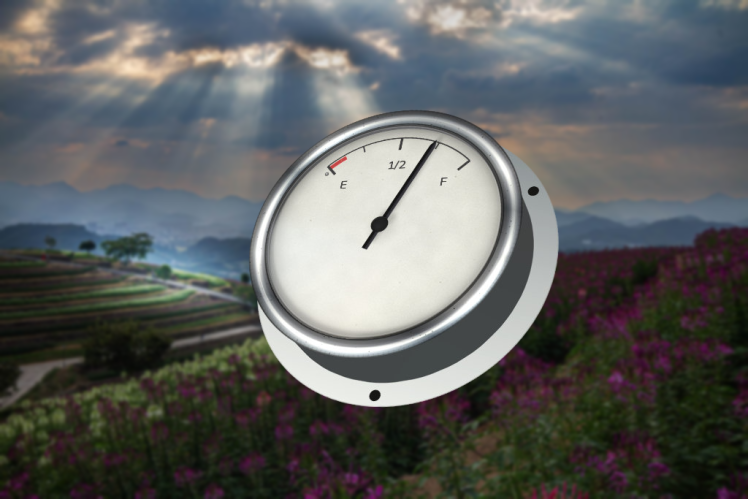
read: **0.75**
